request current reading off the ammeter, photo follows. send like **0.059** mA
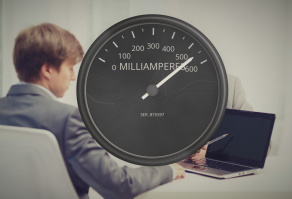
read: **550** mA
